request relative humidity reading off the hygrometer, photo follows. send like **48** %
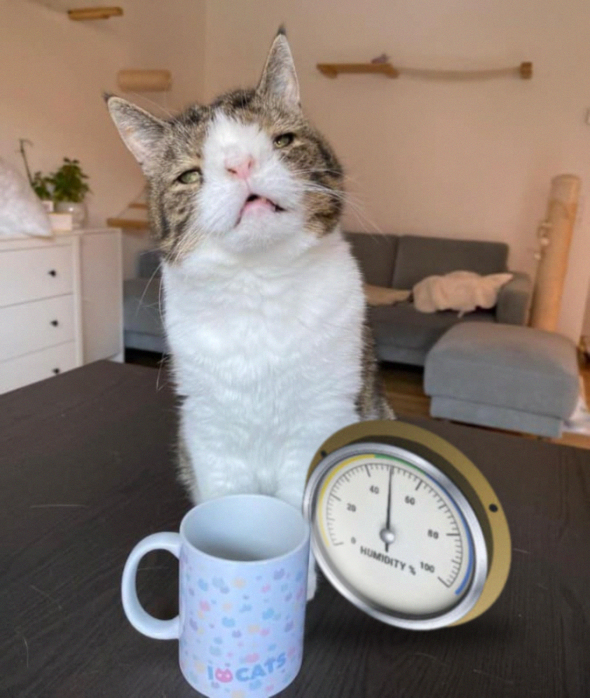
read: **50** %
